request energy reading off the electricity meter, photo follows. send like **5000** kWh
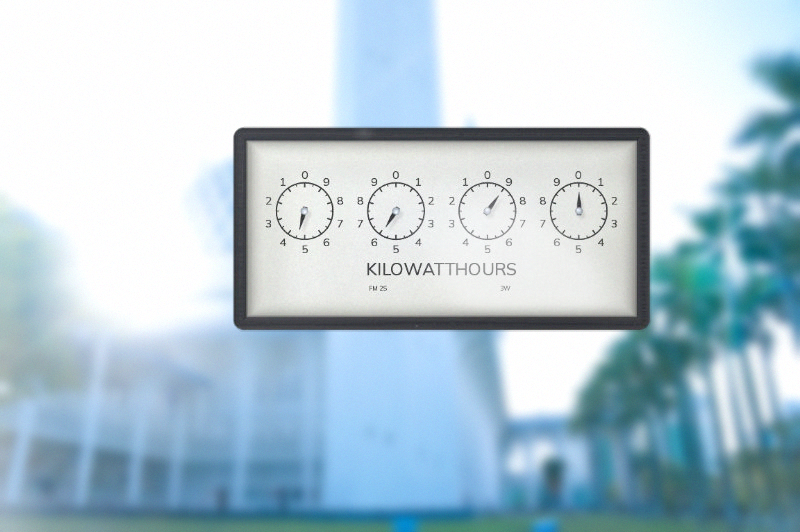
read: **4590** kWh
